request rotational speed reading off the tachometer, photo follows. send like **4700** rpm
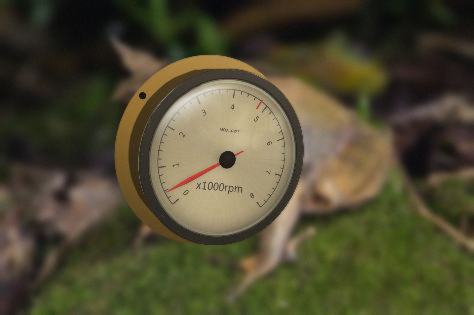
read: **400** rpm
